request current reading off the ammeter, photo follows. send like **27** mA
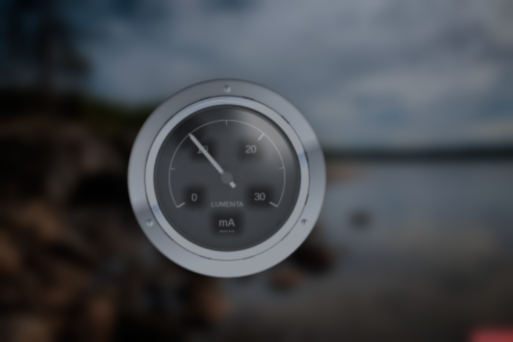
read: **10** mA
